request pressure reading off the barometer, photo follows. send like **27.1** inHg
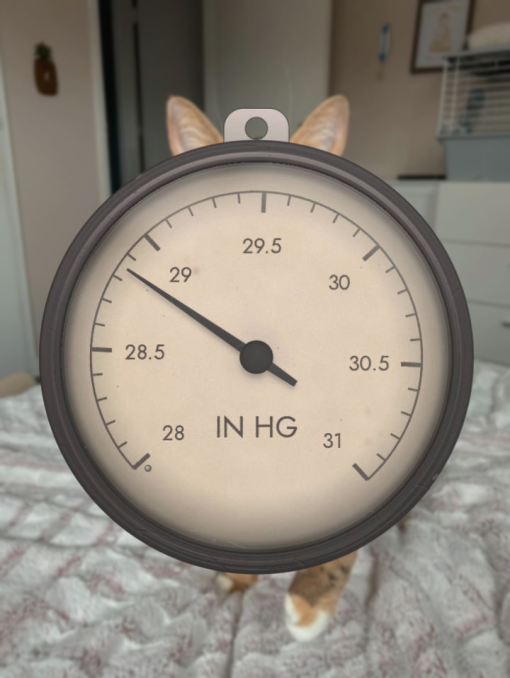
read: **28.85** inHg
